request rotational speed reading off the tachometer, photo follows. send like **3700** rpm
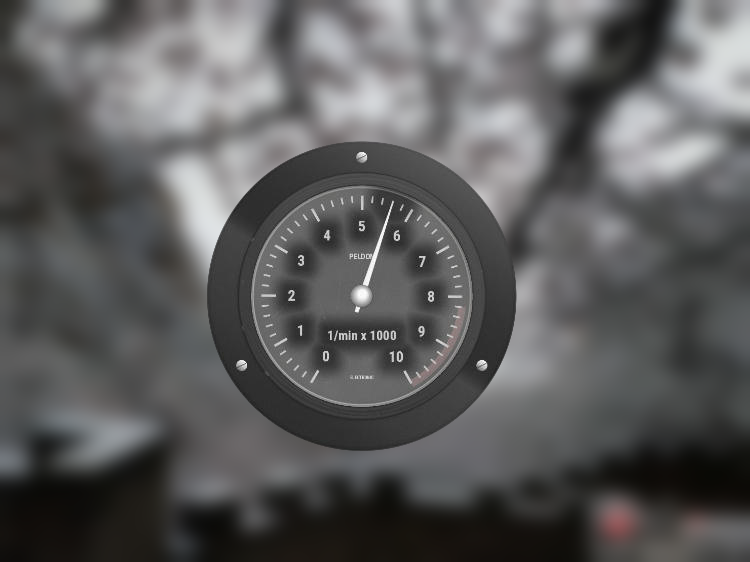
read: **5600** rpm
